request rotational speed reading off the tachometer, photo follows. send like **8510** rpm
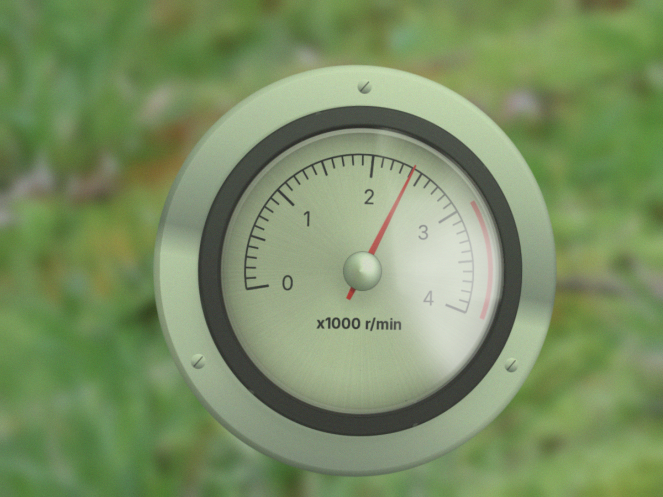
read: **2400** rpm
